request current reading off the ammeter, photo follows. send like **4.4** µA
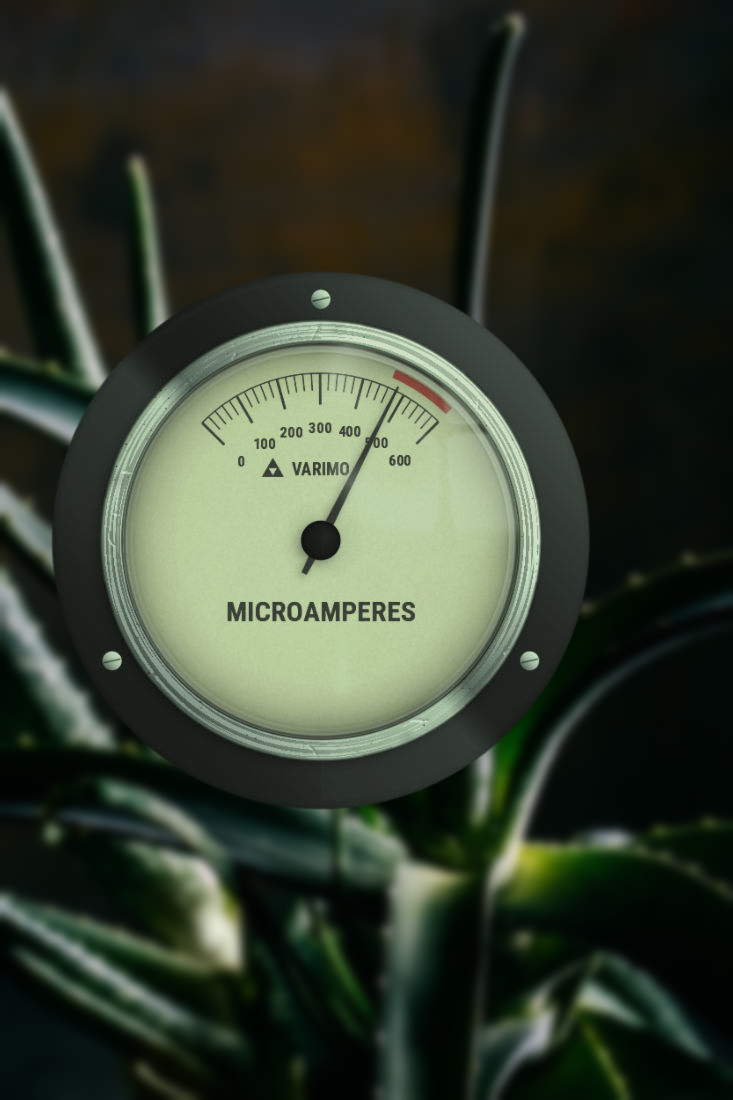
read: **480** µA
